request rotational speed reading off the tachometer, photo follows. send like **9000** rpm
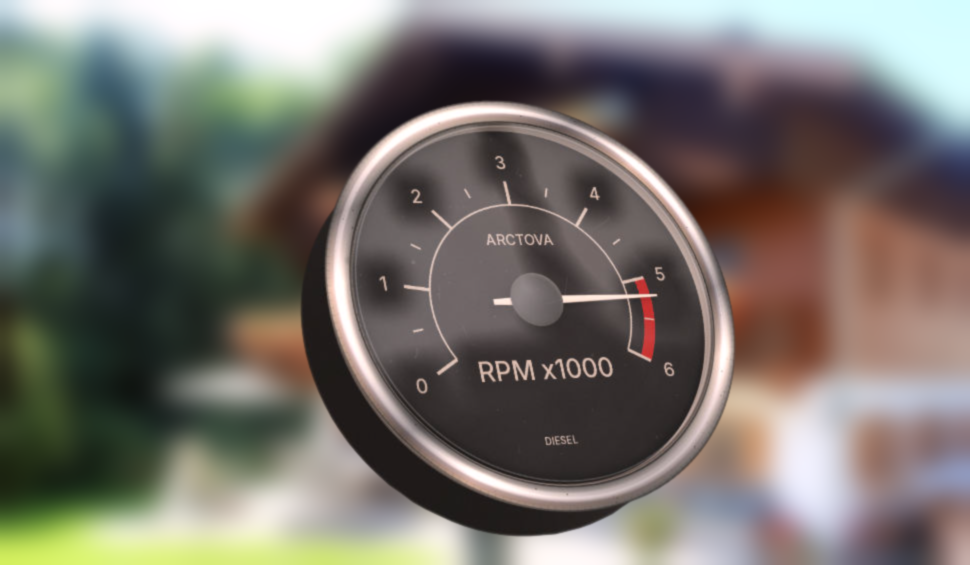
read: **5250** rpm
